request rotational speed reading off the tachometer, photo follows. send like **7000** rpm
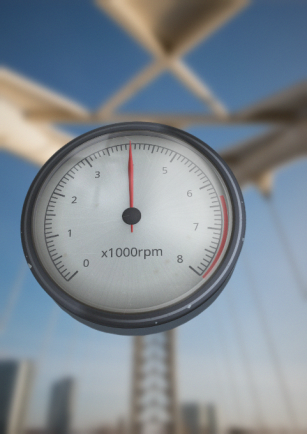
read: **4000** rpm
